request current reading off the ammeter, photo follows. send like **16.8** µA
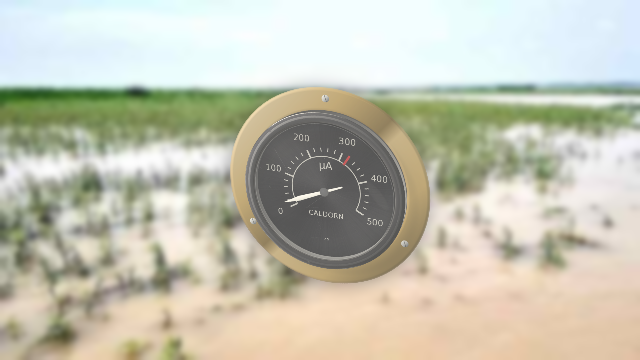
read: **20** µA
